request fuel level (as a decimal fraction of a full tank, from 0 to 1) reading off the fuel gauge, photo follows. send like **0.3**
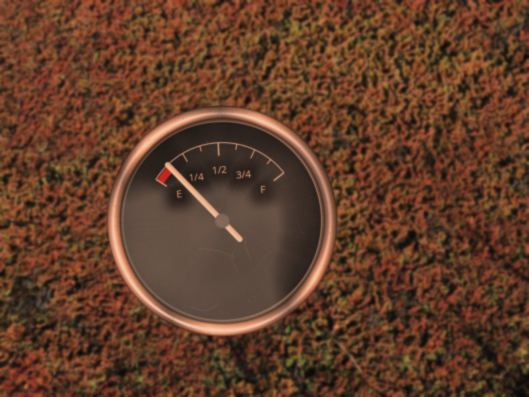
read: **0.125**
